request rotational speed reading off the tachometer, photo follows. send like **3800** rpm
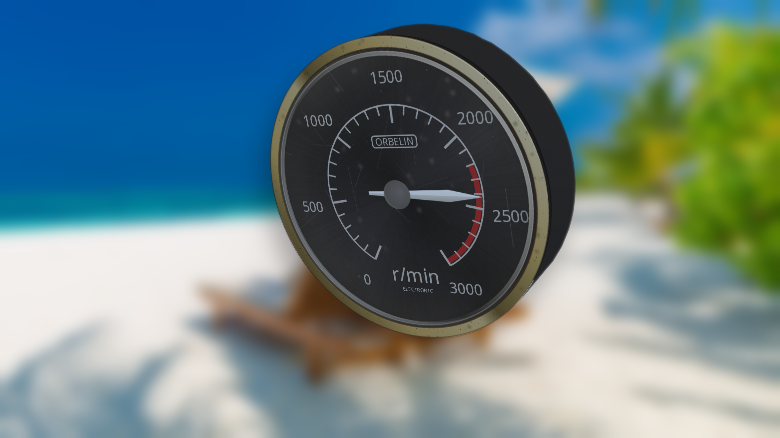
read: **2400** rpm
